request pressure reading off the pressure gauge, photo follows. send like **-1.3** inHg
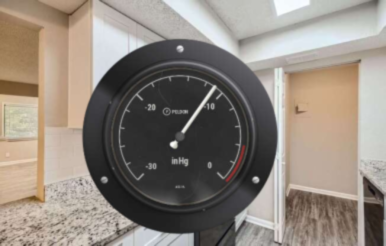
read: **-11** inHg
